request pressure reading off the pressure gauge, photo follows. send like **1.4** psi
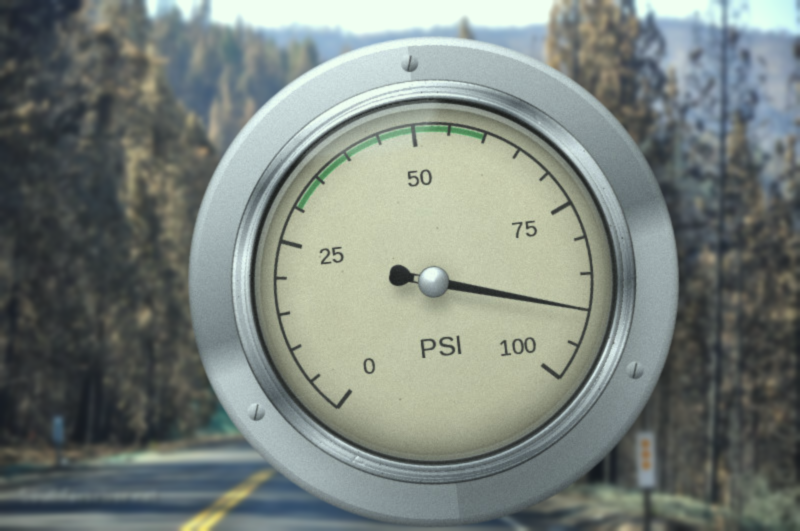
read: **90** psi
